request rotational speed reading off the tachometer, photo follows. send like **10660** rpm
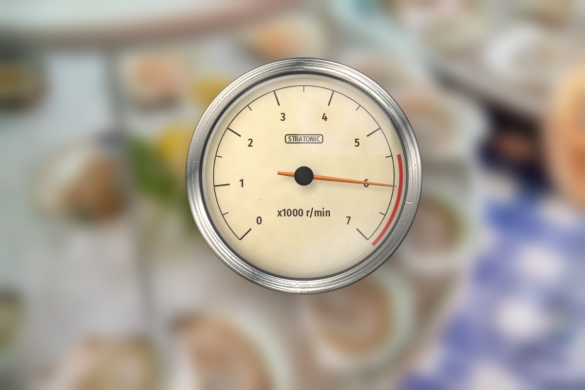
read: **6000** rpm
